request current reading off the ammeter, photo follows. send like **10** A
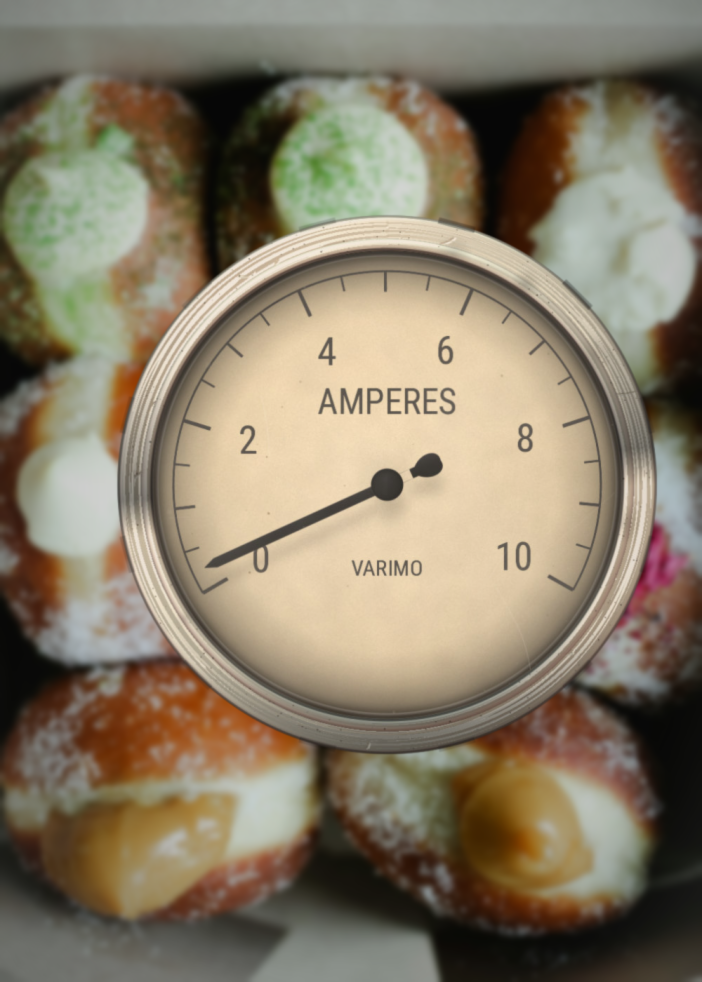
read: **0.25** A
